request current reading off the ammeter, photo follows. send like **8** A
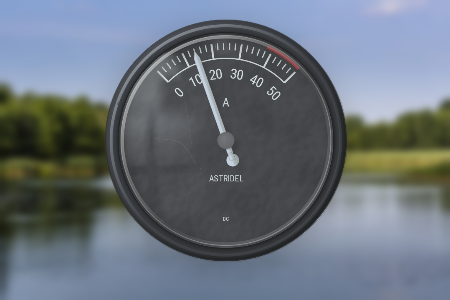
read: **14** A
